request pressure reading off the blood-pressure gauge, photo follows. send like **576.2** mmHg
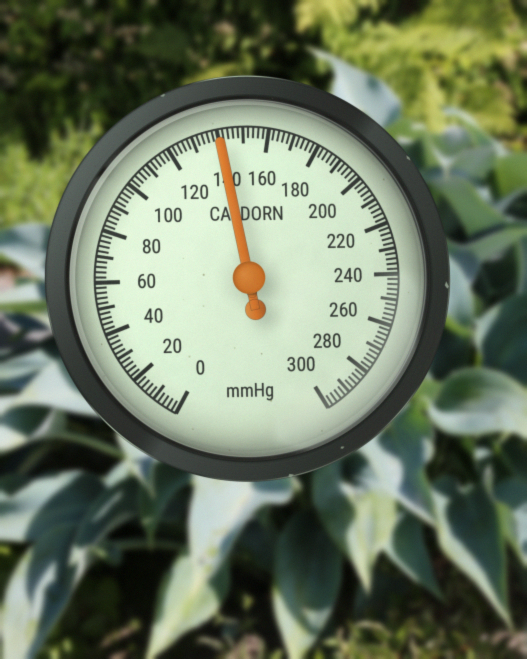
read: **140** mmHg
